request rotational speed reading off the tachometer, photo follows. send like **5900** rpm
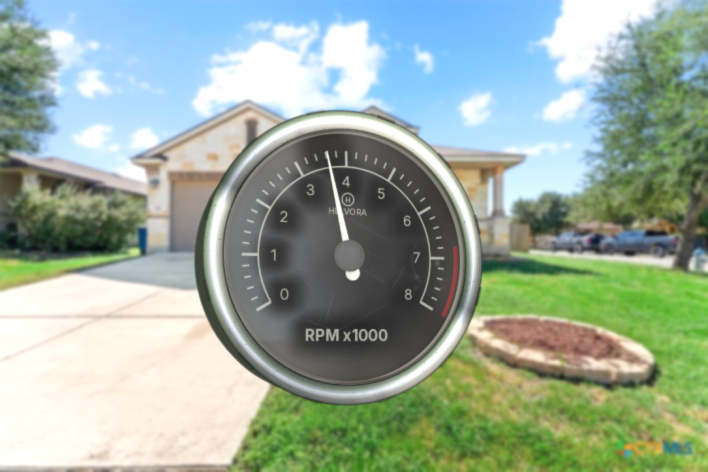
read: **3600** rpm
